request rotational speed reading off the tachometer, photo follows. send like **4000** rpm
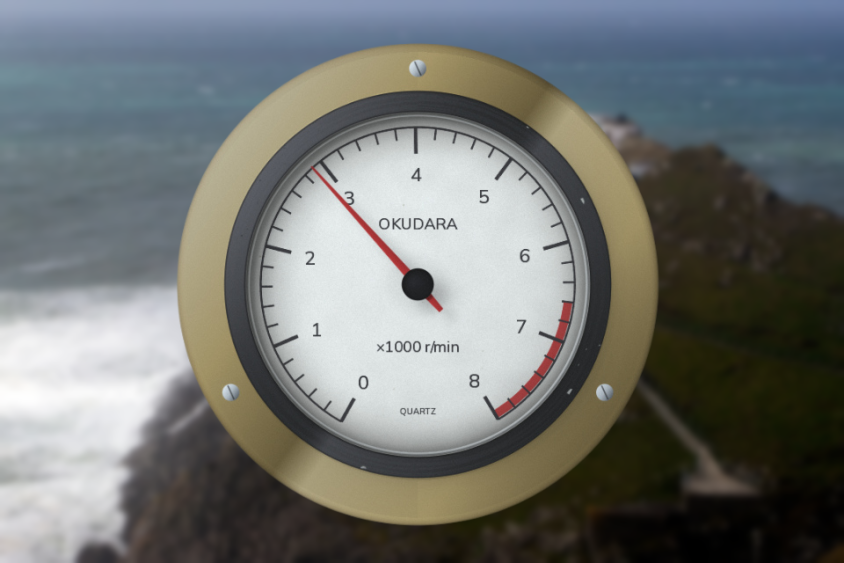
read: **2900** rpm
